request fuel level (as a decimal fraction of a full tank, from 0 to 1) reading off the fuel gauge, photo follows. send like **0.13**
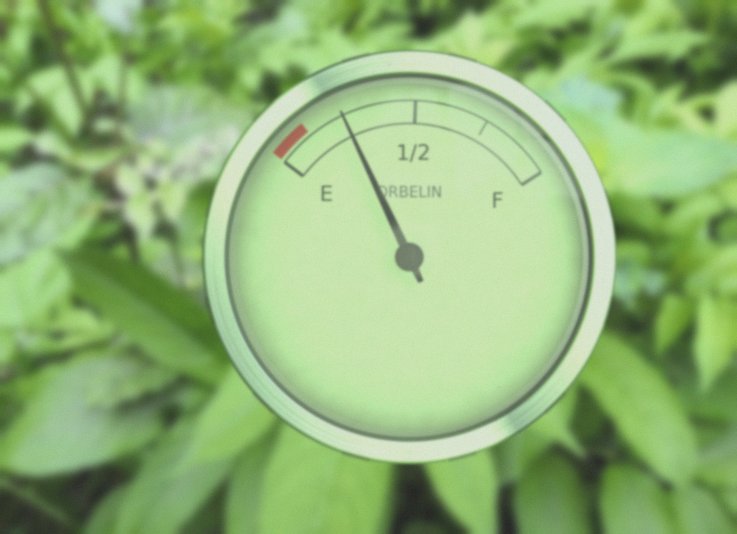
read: **0.25**
